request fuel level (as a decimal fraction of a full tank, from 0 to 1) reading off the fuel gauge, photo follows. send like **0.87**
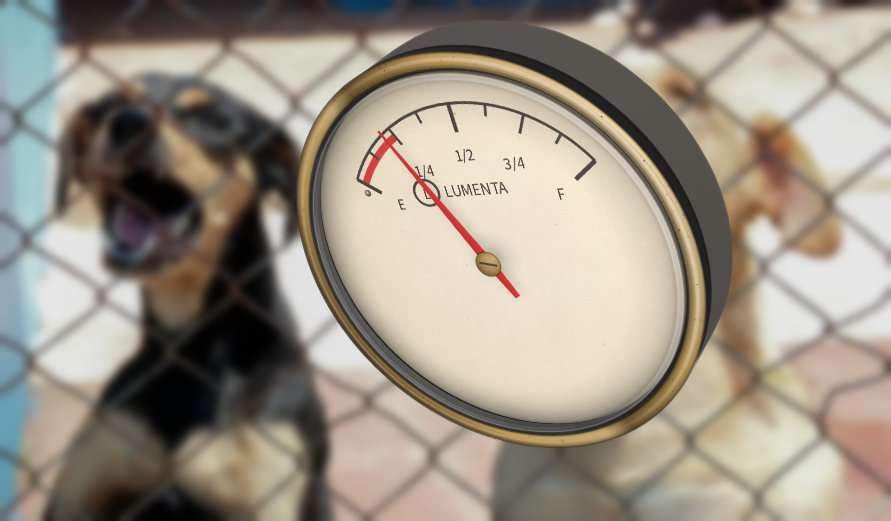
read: **0.25**
